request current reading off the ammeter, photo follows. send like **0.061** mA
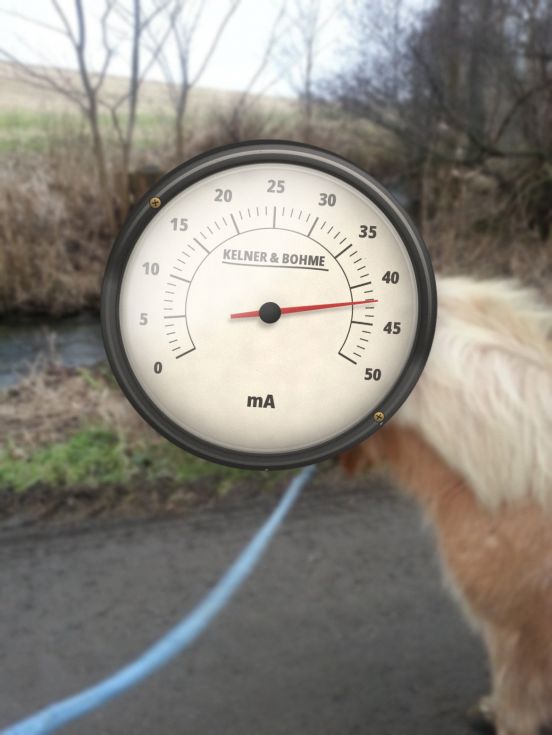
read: **42** mA
